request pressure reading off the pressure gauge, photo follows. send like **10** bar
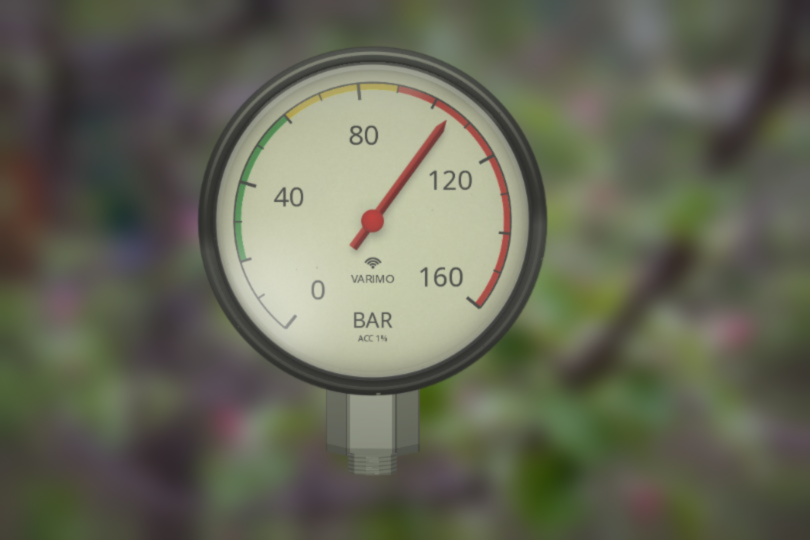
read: **105** bar
